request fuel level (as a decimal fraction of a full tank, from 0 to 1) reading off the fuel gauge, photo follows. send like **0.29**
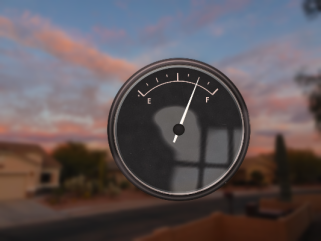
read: **0.75**
